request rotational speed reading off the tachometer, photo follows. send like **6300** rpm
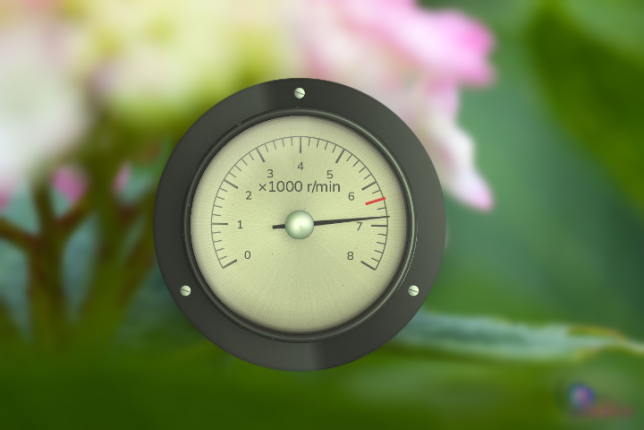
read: **6800** rpm
